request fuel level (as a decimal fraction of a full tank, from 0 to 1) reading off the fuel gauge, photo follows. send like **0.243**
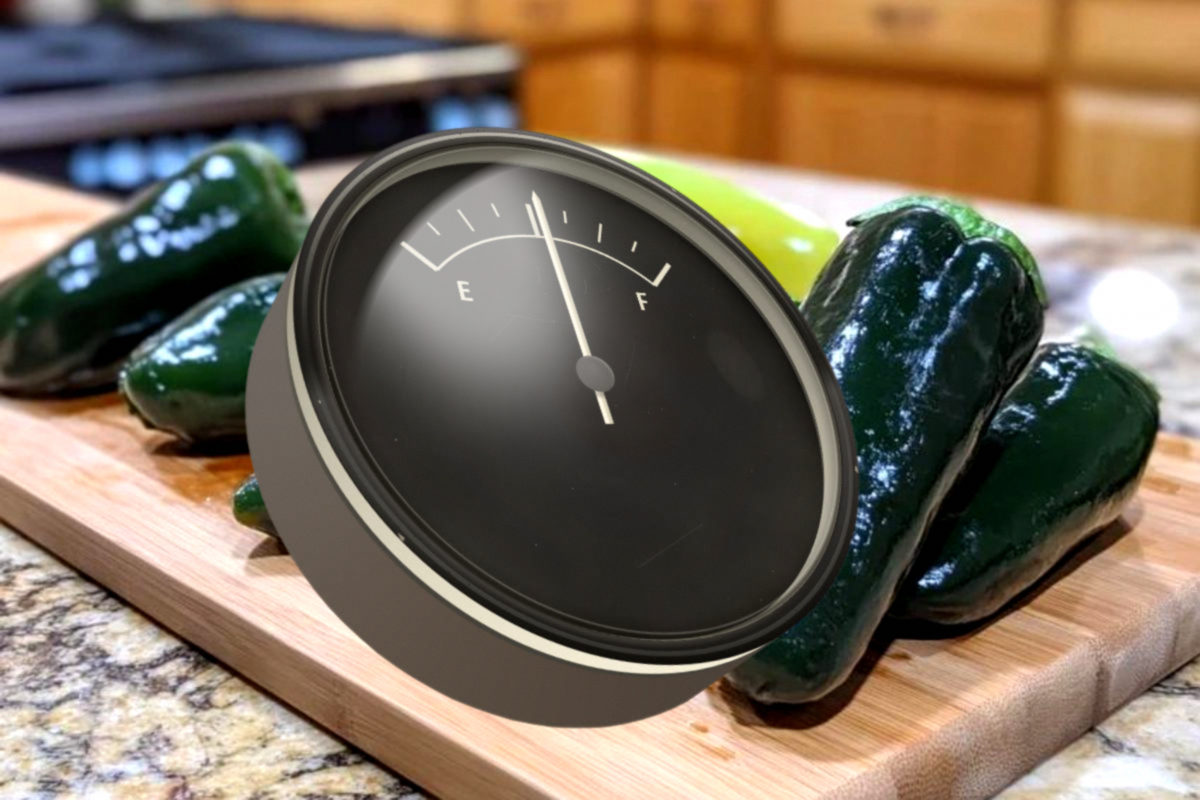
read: **0.5**
